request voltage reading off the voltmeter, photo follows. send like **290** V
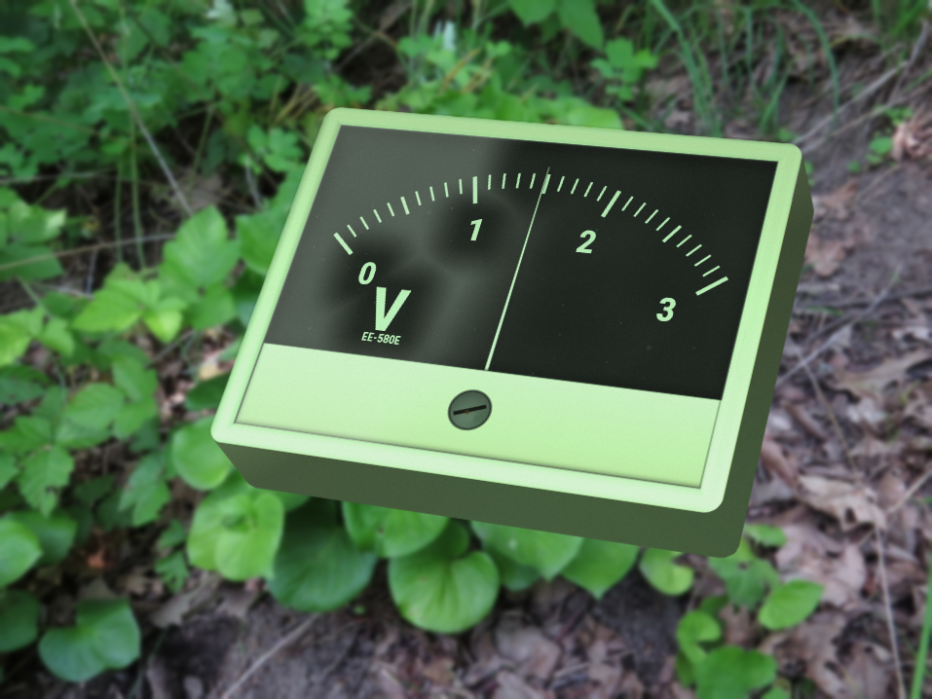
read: **1.5** V
